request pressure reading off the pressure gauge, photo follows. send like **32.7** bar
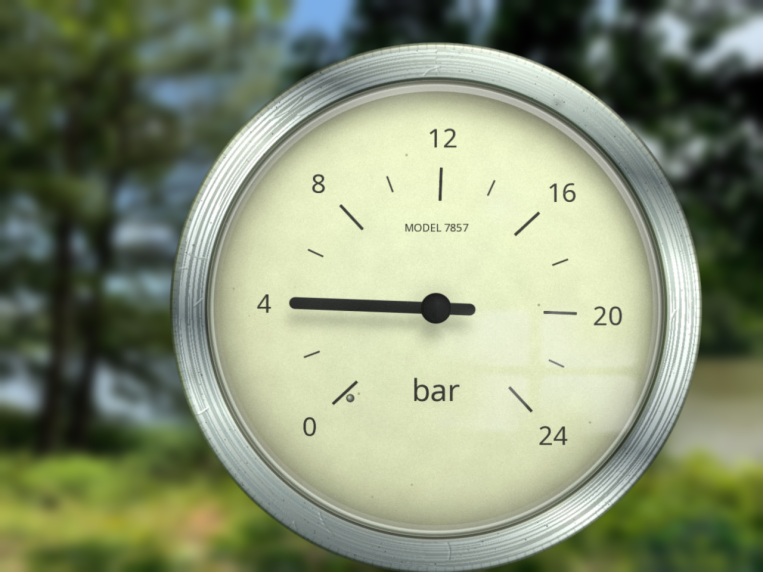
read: **4** bar
